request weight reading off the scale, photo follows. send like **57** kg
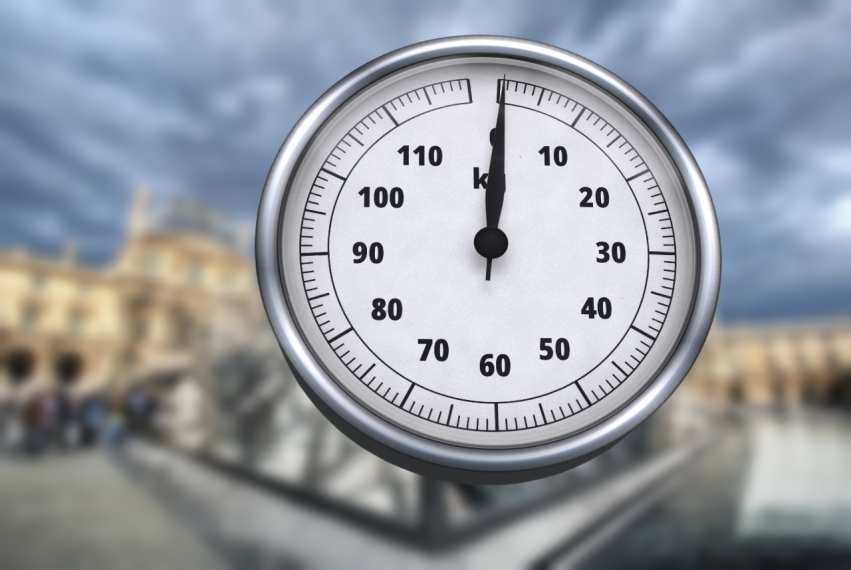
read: **0.5** kg
